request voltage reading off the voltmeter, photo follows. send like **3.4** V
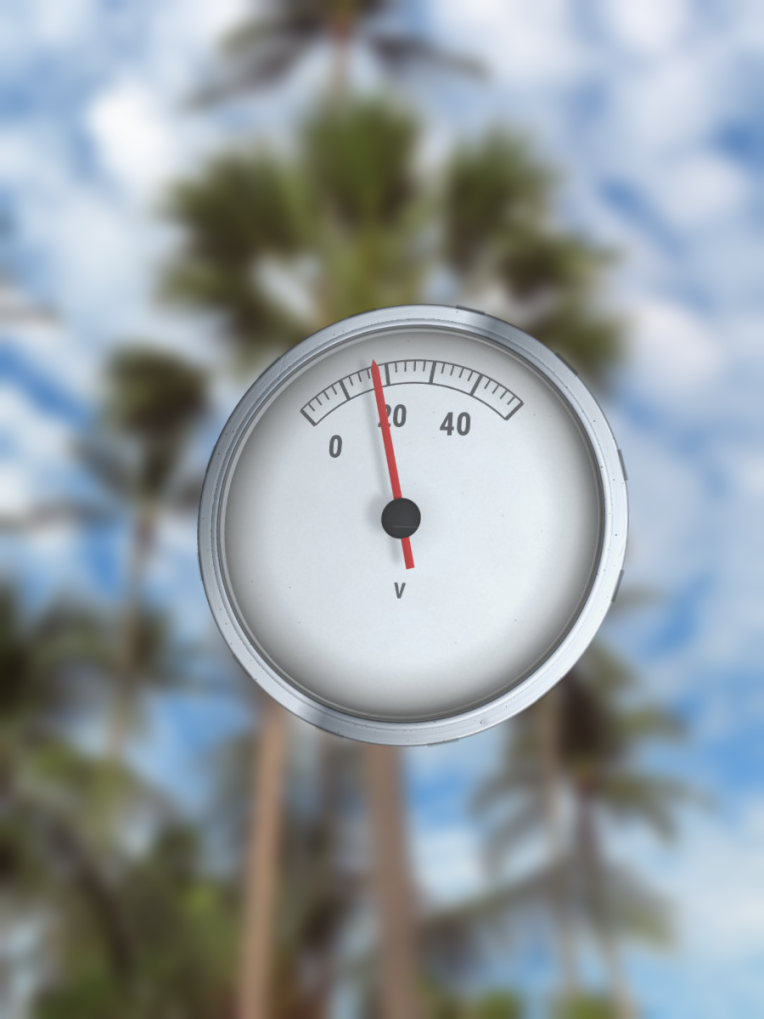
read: **18** V
